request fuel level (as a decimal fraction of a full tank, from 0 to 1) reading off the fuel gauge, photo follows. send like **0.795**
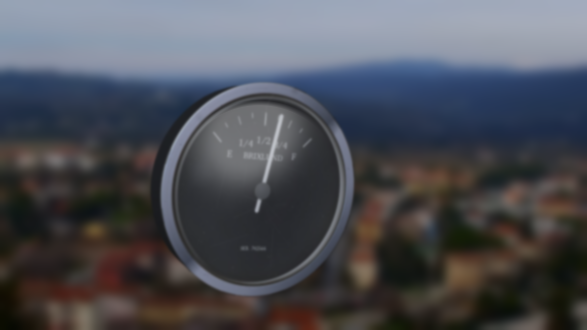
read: **0.625**
